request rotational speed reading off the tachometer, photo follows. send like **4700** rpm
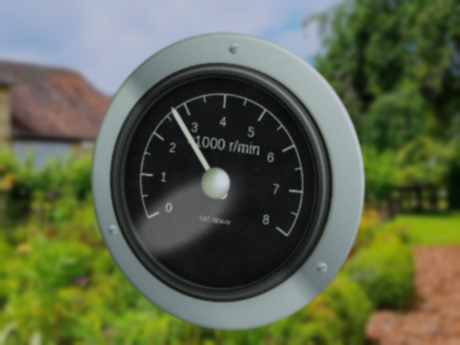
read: **2750** rpm
